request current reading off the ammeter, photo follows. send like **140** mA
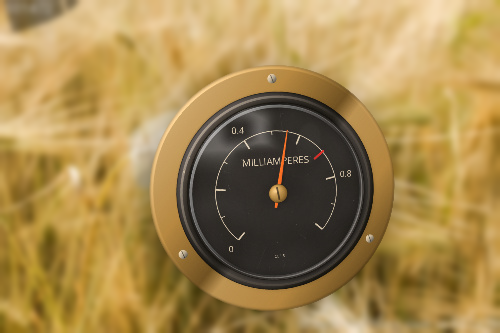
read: **0.55** mA
